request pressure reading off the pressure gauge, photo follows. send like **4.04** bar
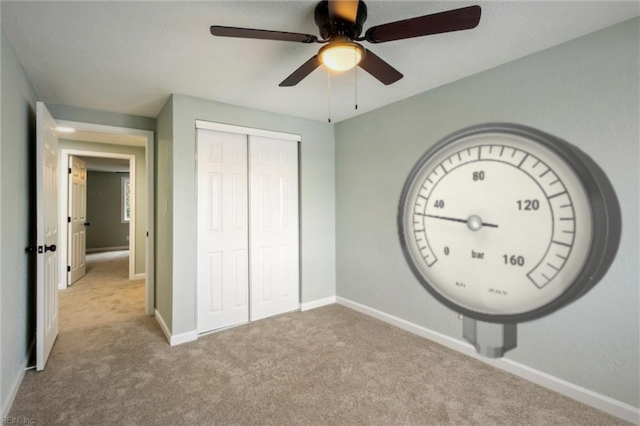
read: **30** bar
